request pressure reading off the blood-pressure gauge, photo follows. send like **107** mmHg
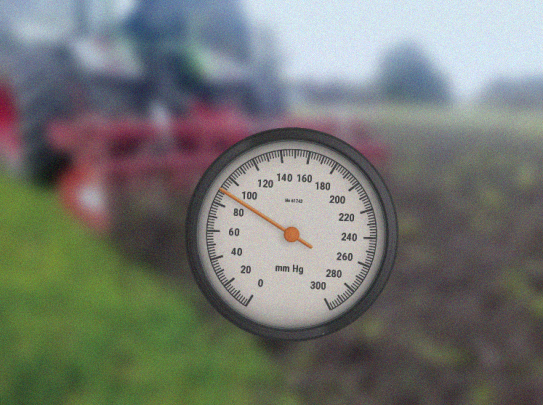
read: **90** mmHg
